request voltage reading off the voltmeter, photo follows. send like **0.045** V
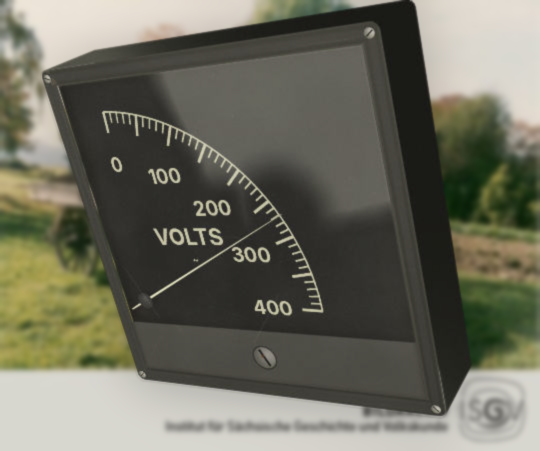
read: **270** V
